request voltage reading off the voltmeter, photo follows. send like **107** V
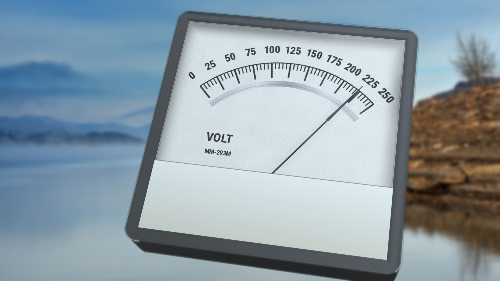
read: **225** V
